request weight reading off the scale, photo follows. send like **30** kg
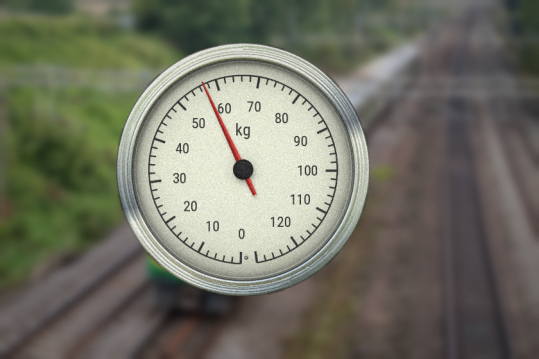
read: **57** kg
